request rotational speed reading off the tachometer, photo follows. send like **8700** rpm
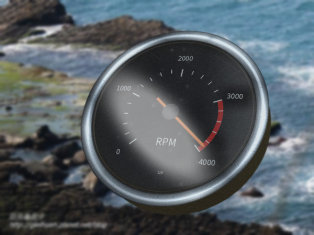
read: **3900** rpm
